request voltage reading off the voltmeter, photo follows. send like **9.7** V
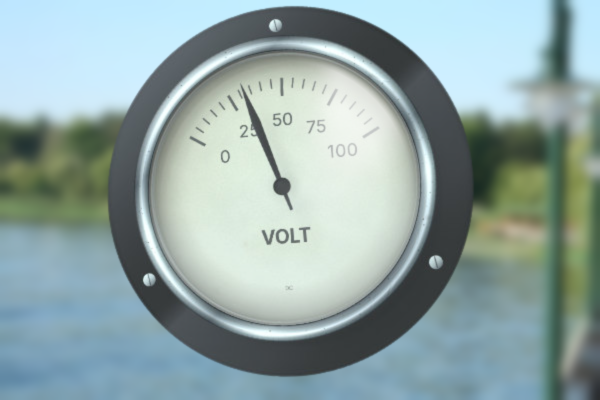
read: **32.5** V
